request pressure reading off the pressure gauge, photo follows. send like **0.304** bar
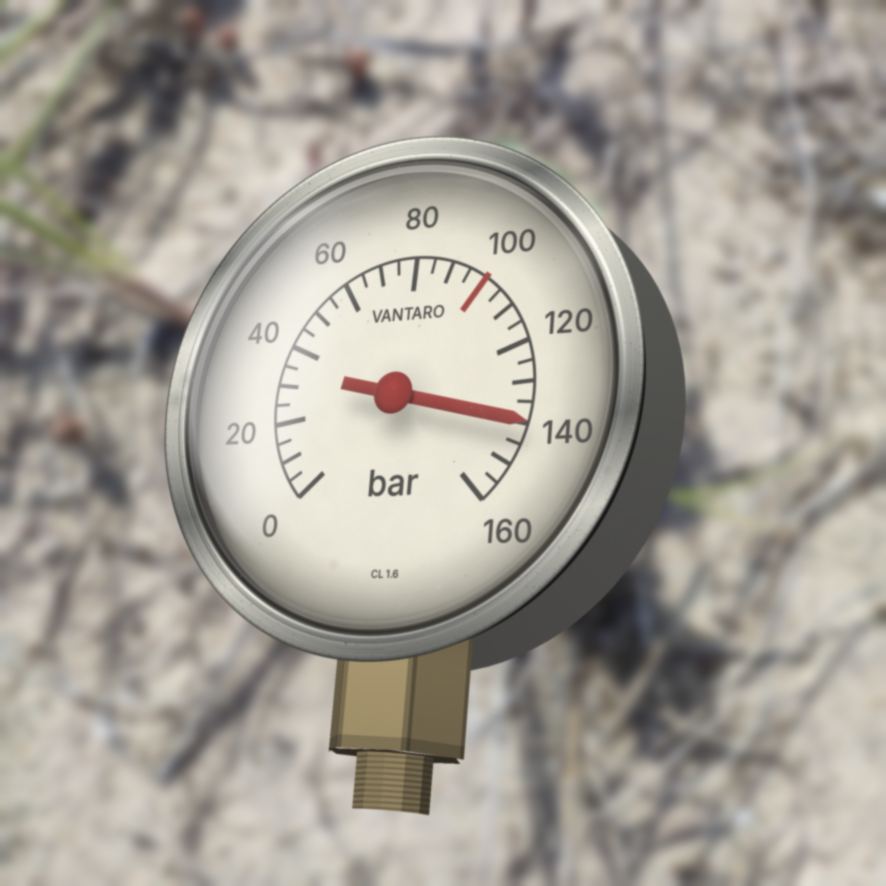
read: **140** bar
